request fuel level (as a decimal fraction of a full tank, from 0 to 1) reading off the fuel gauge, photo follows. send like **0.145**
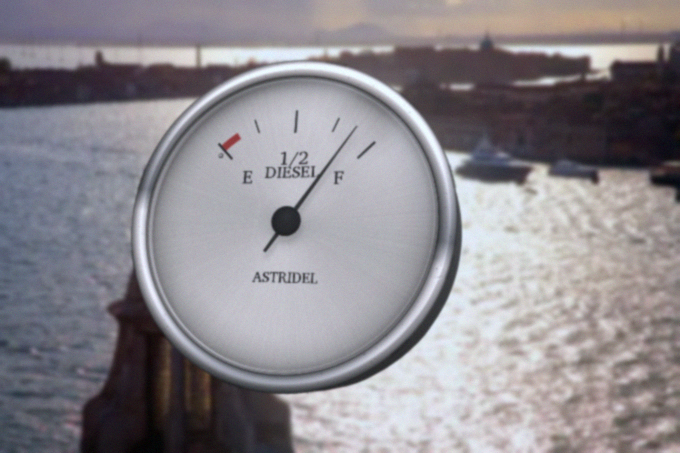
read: **0.875**
